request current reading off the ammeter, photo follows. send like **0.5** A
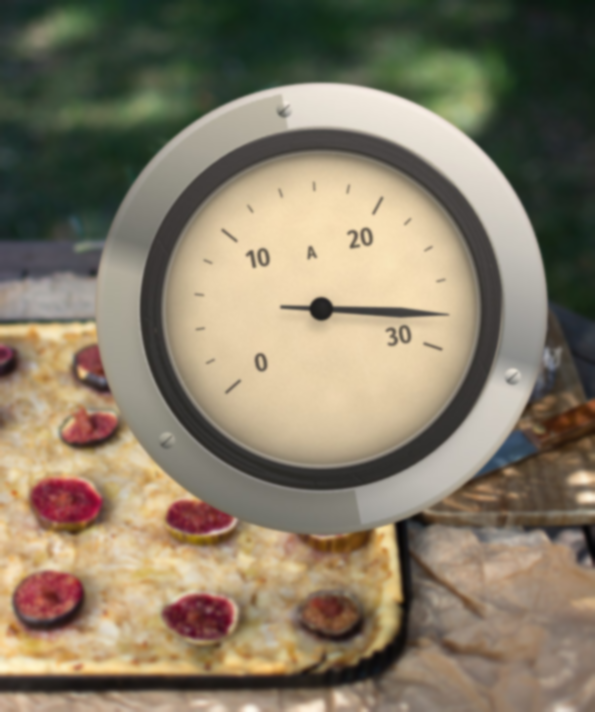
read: **28** A
